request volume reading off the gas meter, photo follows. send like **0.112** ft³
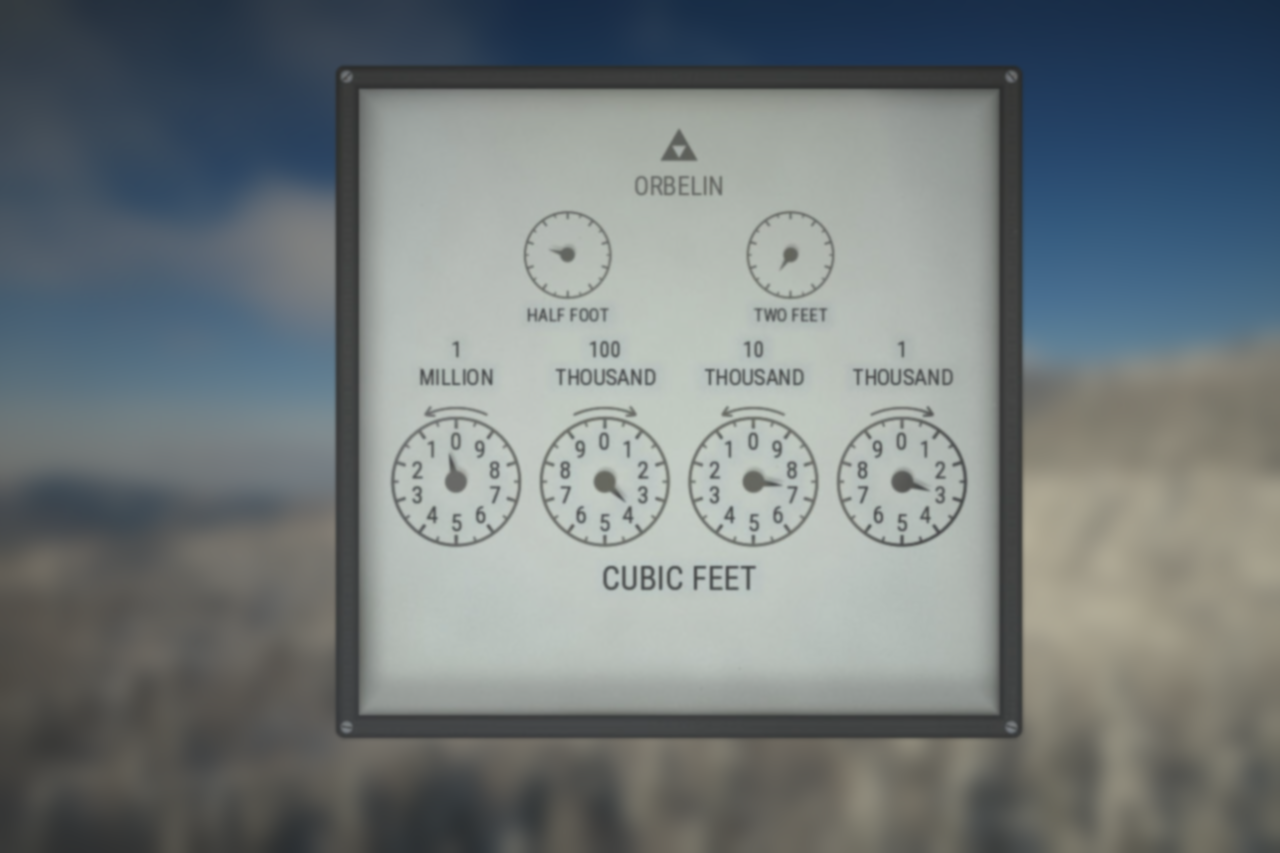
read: **37300** ft³
